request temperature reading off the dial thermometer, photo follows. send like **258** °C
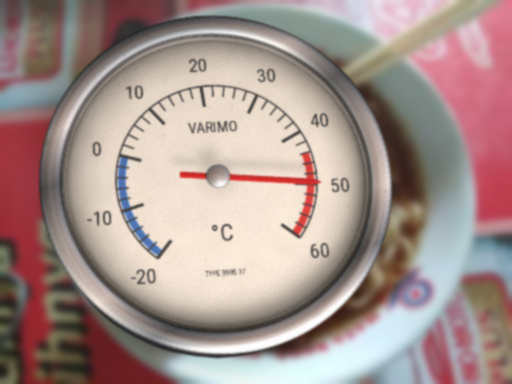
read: **50** °C
